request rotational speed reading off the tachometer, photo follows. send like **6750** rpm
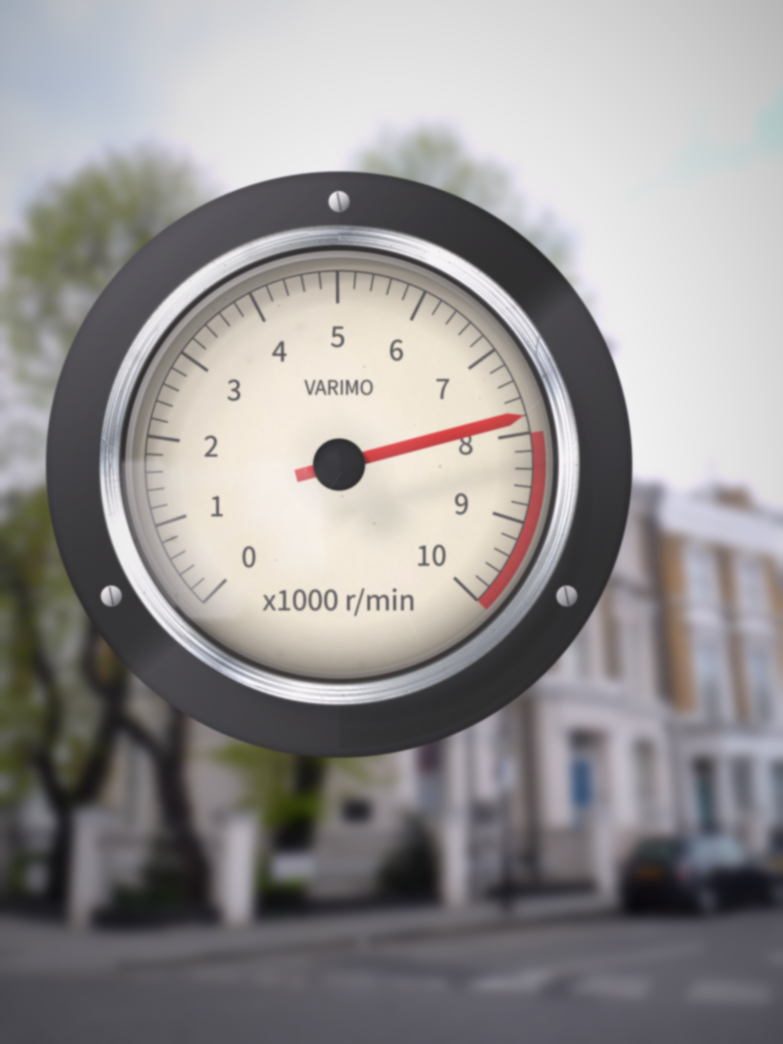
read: **7800** rpm
